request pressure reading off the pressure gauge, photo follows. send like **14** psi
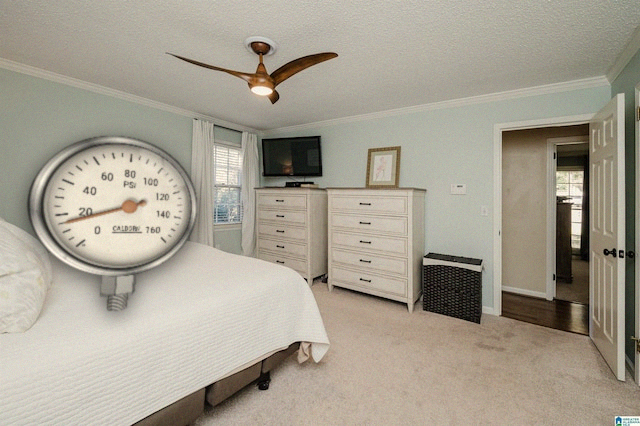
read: **15** psi
